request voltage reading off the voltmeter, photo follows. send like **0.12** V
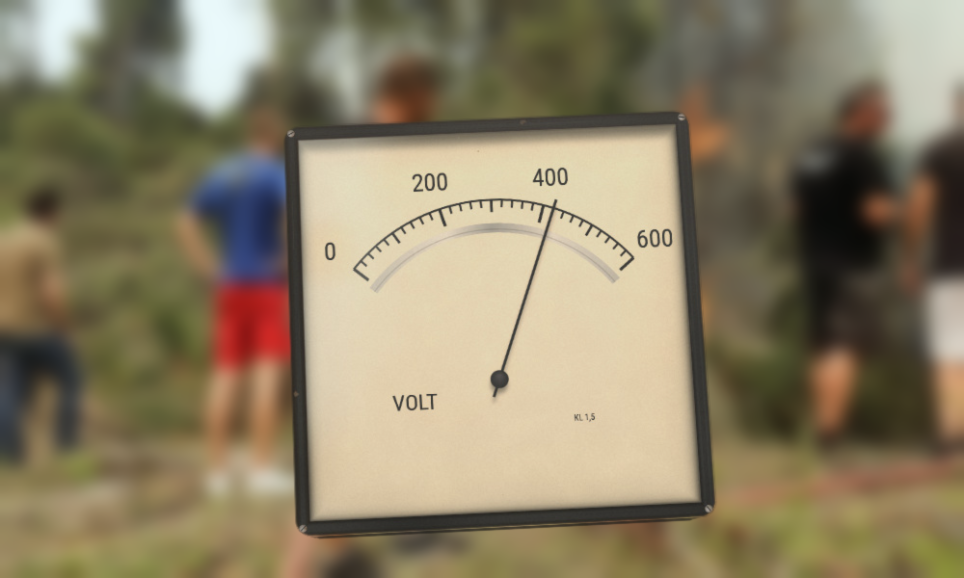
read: **420** V
